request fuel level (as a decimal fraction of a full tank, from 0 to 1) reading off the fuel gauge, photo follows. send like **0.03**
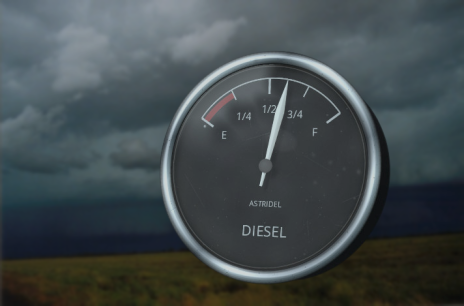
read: **0.625**
